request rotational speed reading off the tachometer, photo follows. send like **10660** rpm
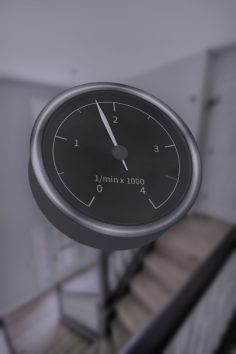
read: **1750** rpm
